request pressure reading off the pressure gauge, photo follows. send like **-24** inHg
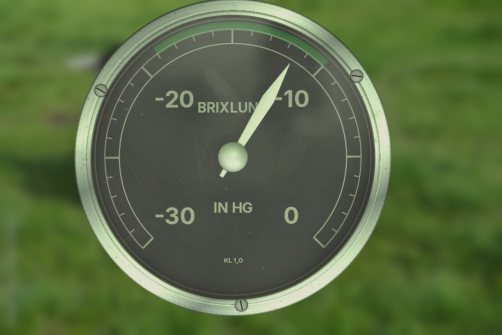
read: **-11.5** inHg
